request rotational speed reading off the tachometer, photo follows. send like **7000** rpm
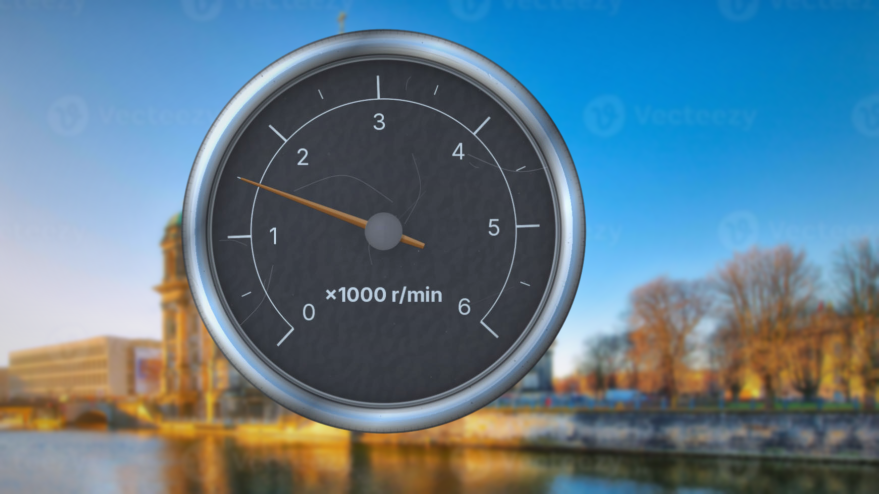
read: **1500** rpm
